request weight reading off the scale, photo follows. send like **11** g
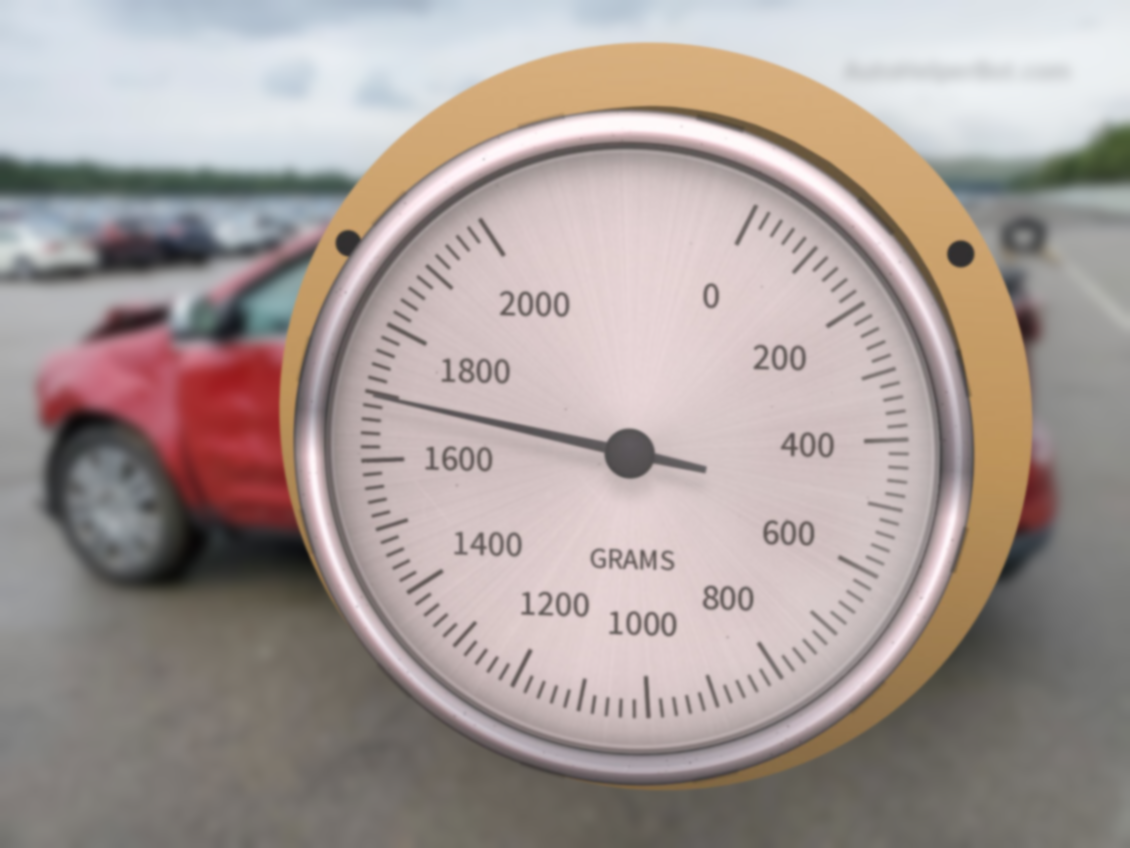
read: **1700** g
